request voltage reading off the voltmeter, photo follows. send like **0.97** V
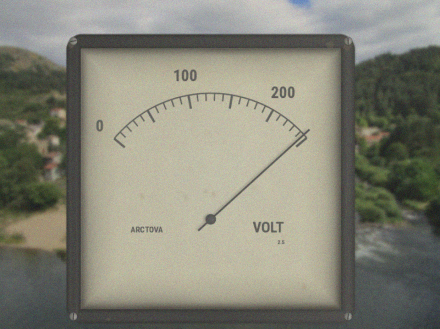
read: **245** V
